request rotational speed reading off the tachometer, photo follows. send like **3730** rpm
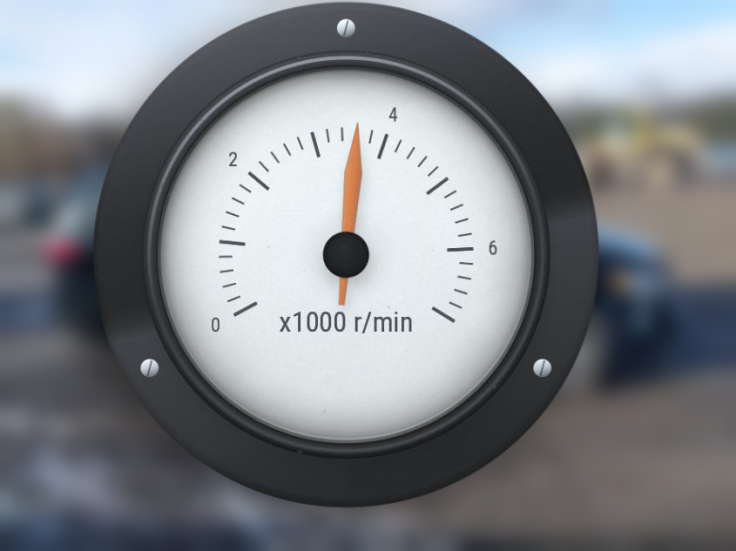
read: **3600** rpm
